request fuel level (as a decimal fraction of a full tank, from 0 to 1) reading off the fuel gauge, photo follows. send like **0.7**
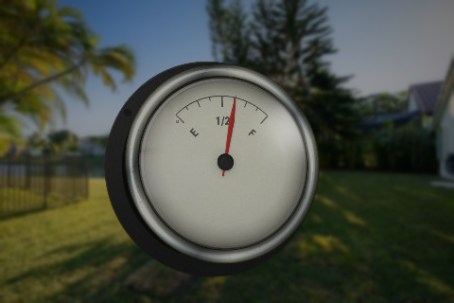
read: **0.625**
